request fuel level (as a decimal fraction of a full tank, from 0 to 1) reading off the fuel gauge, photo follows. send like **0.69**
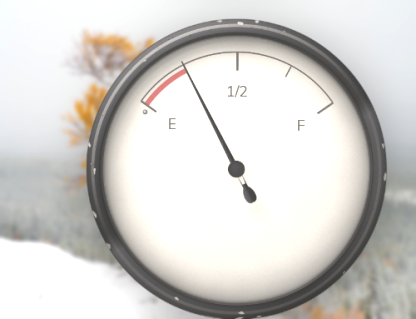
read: **0.25**
